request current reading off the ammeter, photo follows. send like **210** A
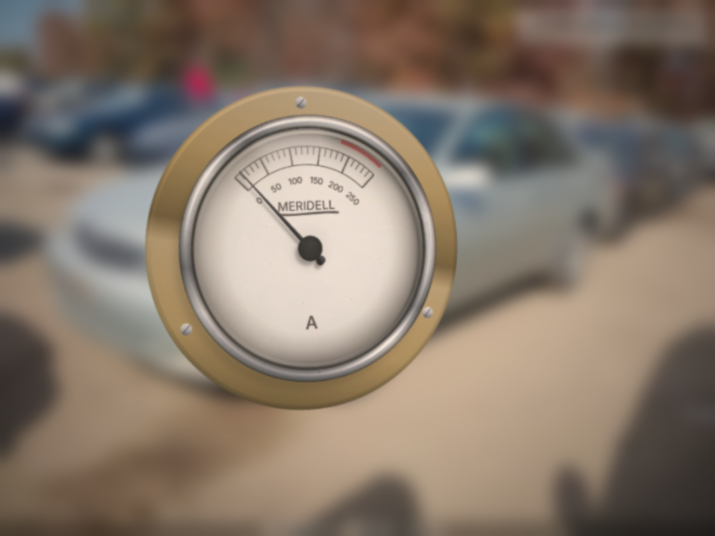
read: **10** A
